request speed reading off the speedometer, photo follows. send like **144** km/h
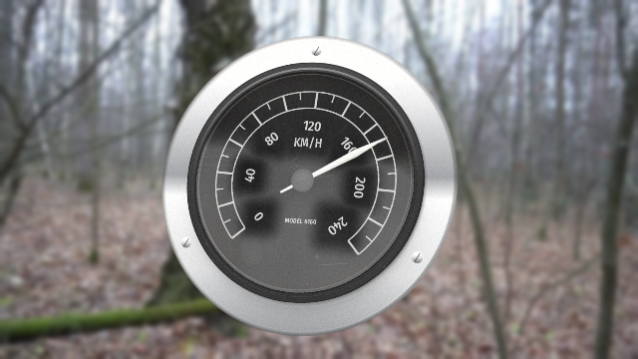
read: **170** km/h
